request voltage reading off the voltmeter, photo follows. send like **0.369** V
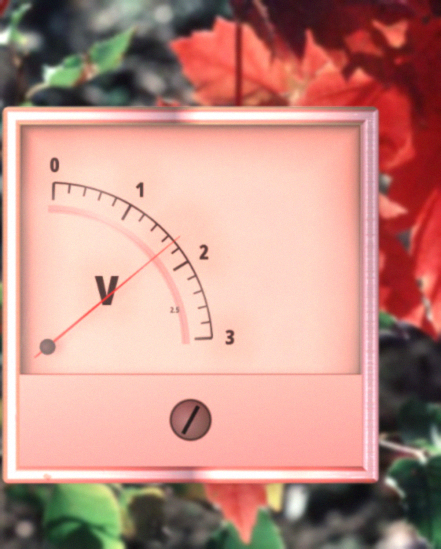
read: **1.7** V
